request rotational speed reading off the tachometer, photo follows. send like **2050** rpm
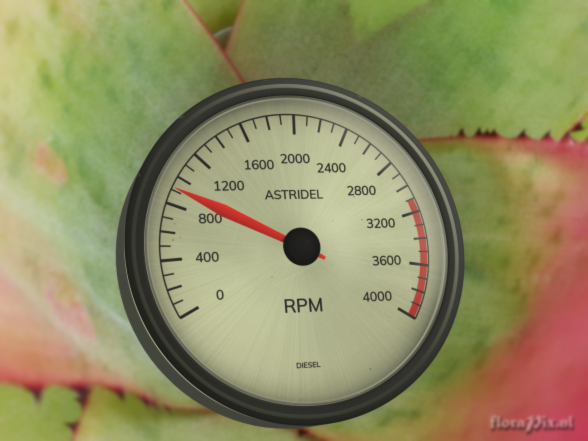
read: **900** rpm
